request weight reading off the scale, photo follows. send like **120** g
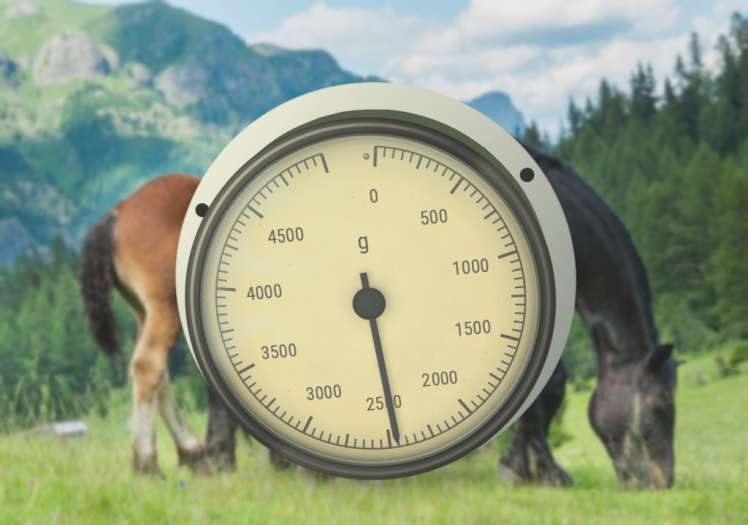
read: **2450** g
